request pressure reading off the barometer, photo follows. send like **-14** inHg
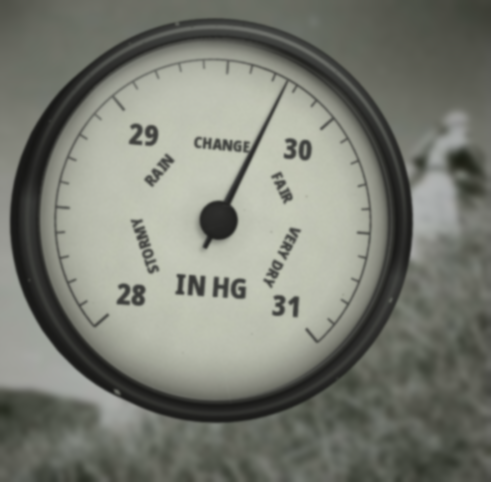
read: **29.75** inHg
